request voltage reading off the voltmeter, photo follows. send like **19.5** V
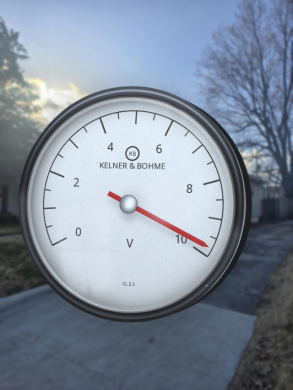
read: **9.75** V
